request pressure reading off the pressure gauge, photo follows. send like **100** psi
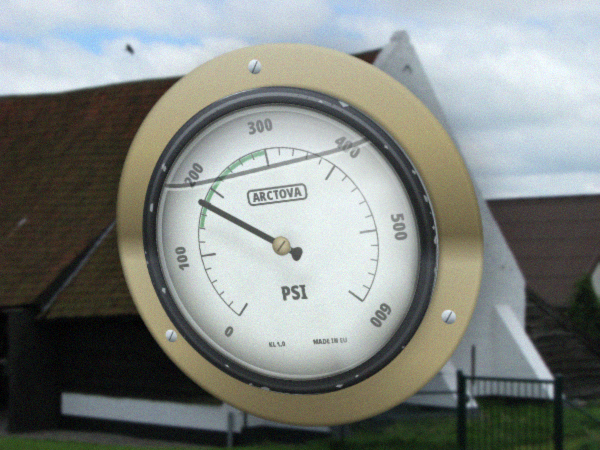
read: **180** psi
